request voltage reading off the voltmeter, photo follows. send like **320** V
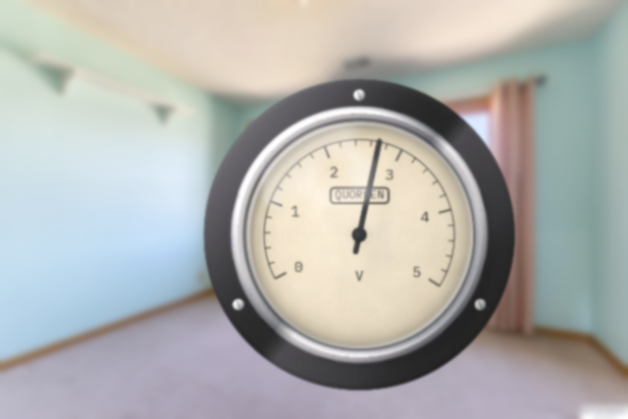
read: **2.7** V
